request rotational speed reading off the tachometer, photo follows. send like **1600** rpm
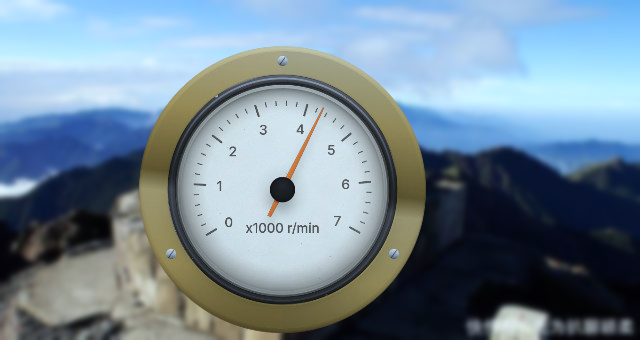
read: **4300** rpm
